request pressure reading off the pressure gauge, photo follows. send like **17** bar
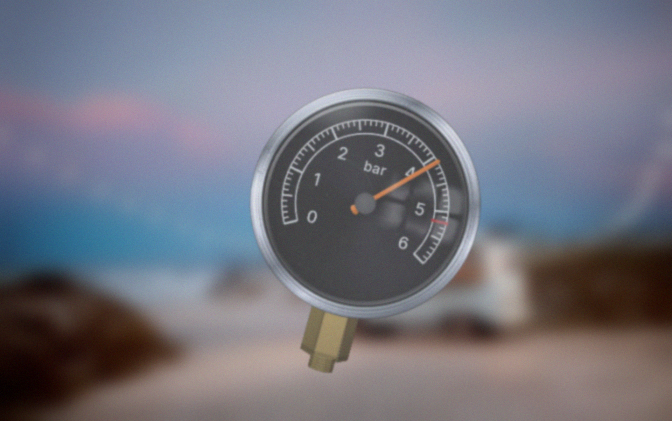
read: **4.1** bar
